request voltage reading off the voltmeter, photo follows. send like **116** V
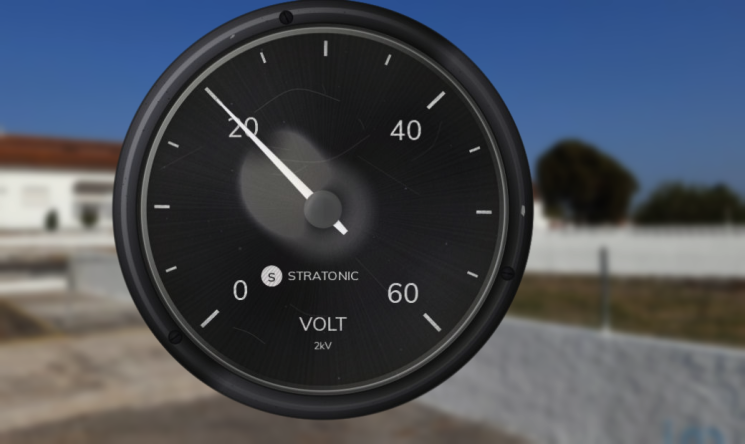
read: **20** V
